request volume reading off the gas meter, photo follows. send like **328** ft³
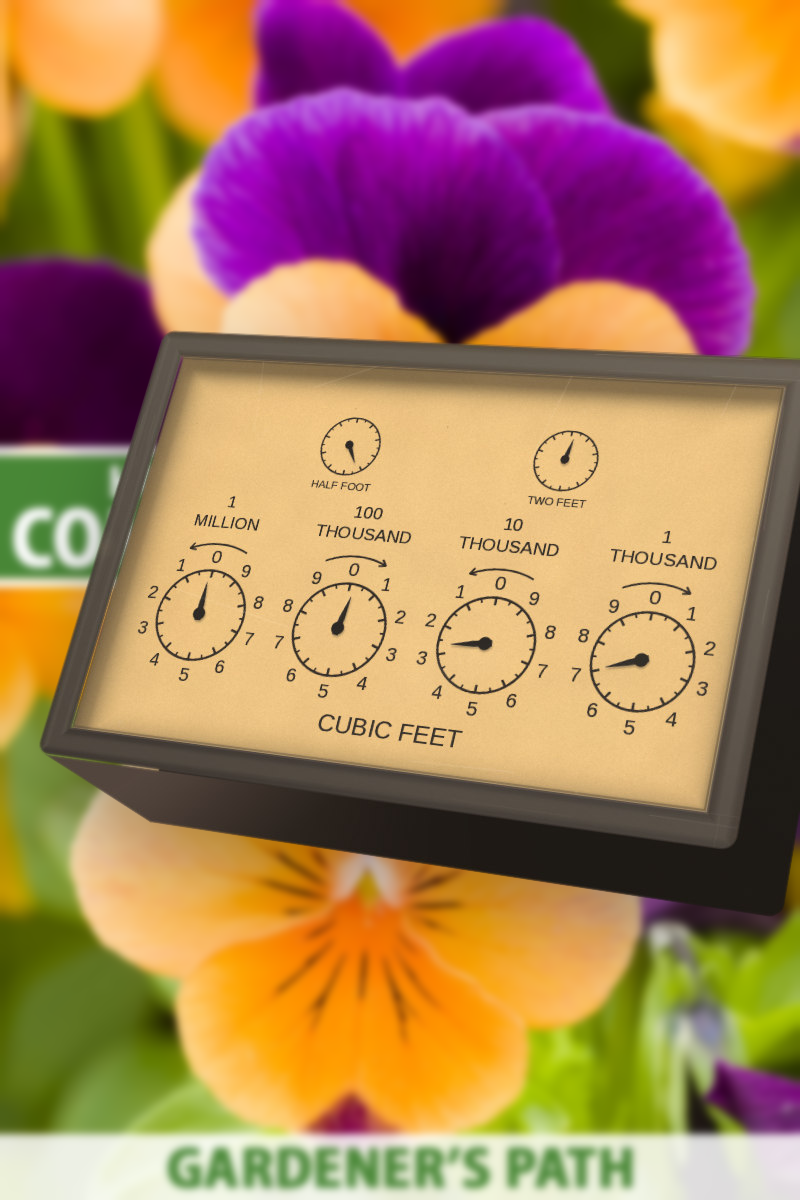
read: **2700** ft³
